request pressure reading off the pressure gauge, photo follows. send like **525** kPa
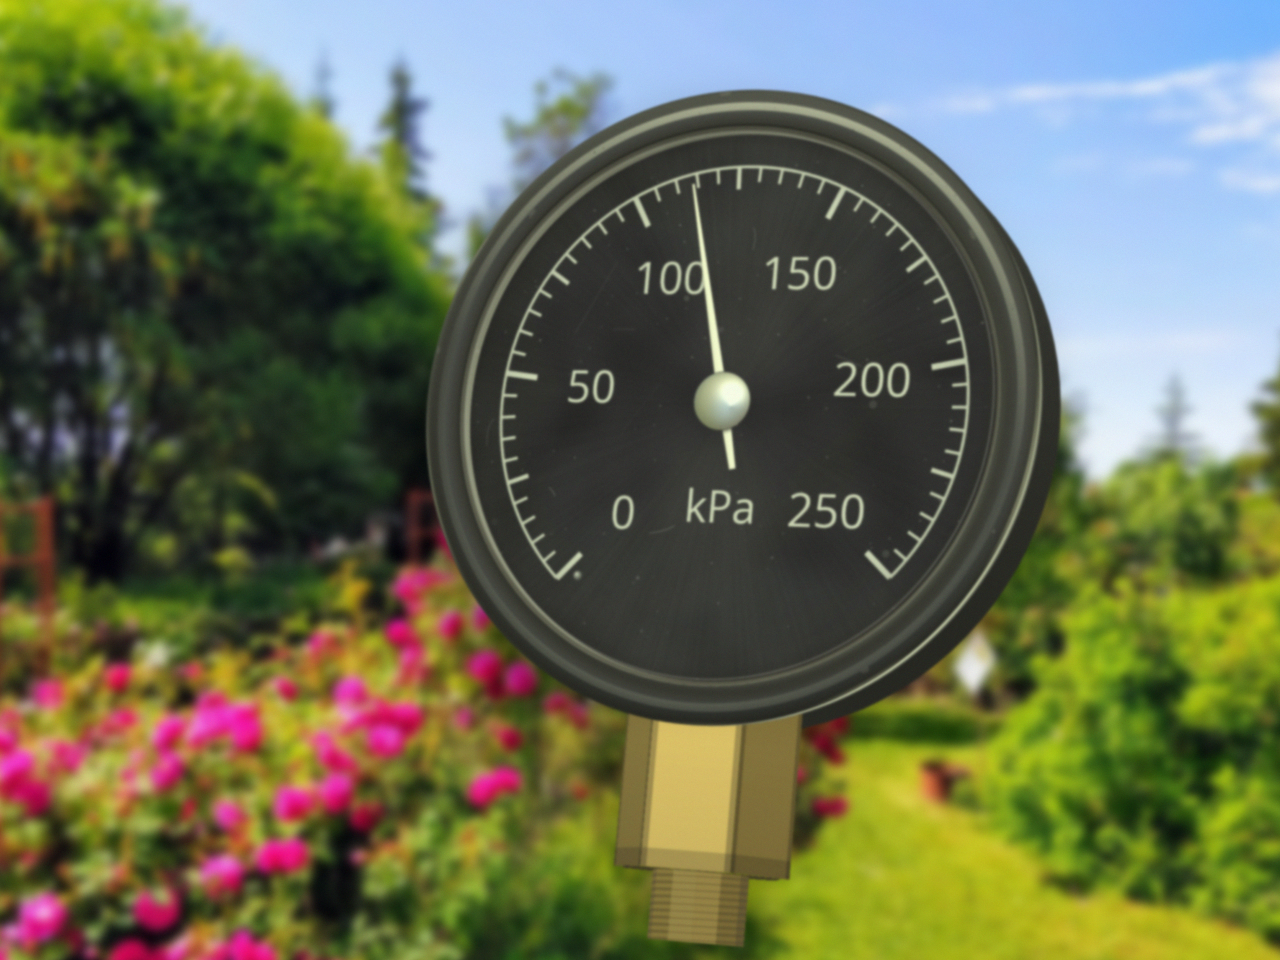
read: **115** kPa
